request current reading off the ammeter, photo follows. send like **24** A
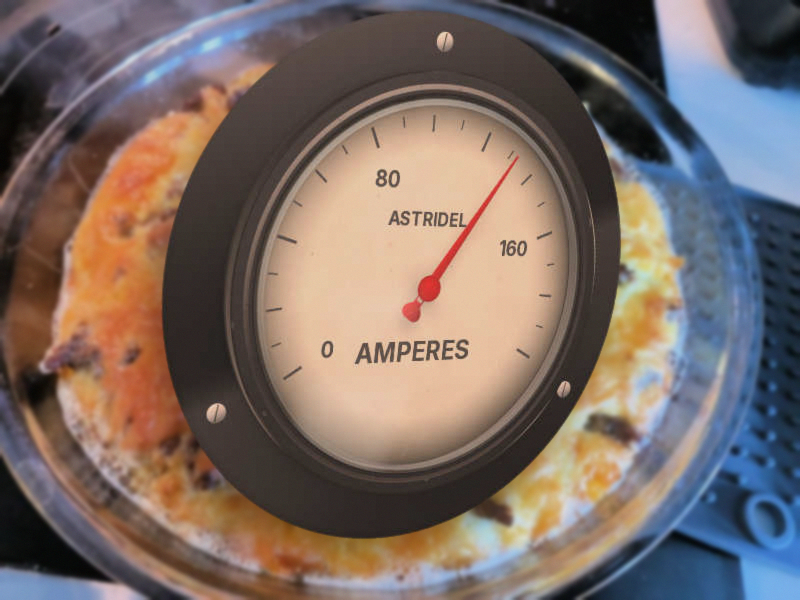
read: **130** A
